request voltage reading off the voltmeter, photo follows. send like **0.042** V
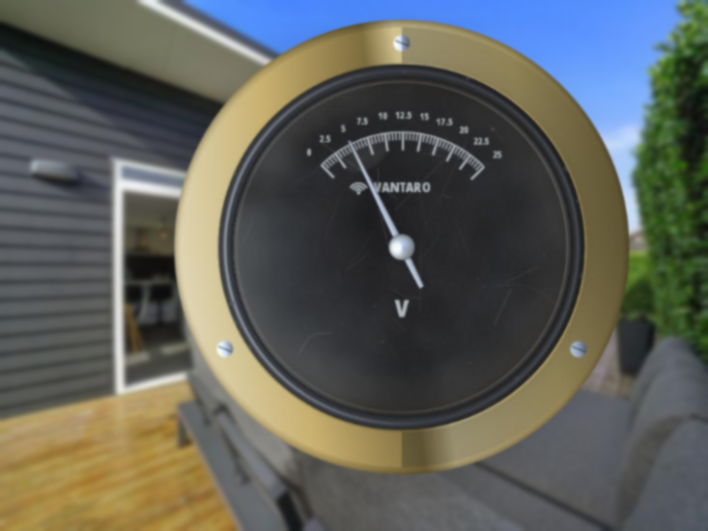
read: **5** V
